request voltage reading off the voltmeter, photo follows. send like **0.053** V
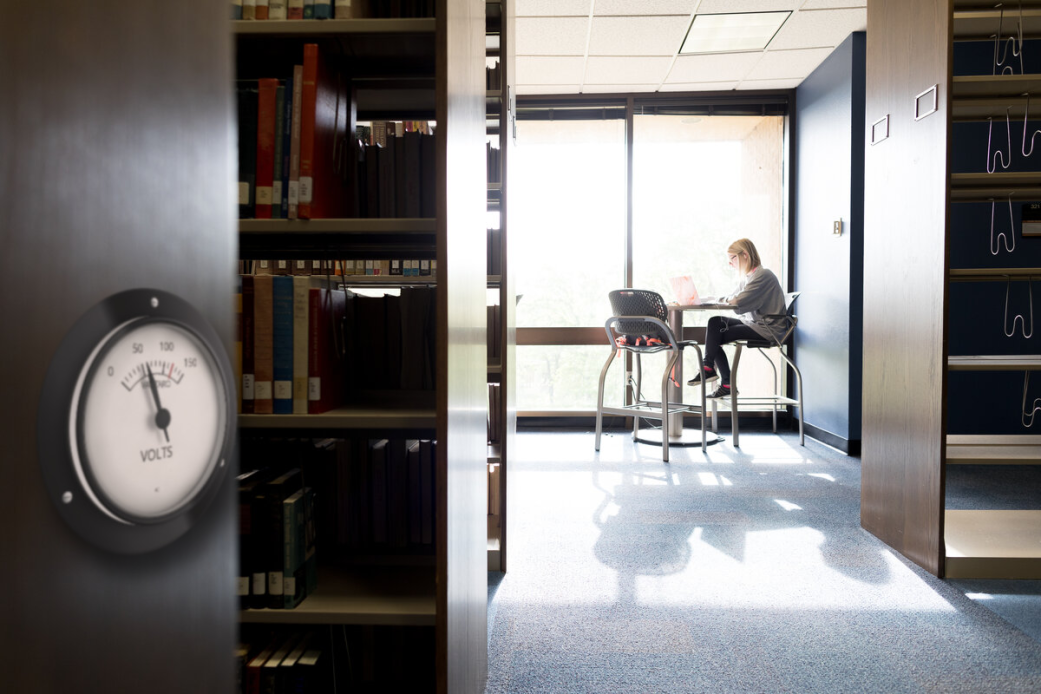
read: **50** V
